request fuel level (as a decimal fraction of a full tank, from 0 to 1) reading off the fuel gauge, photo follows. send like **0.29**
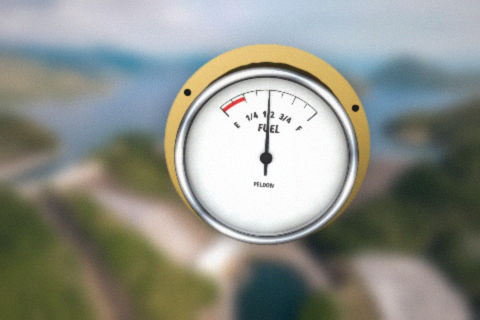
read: **0.5**
